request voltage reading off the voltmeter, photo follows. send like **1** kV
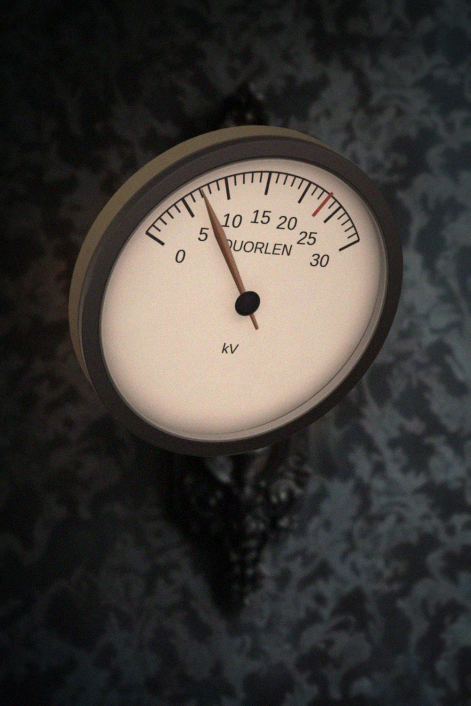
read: **7** kV
